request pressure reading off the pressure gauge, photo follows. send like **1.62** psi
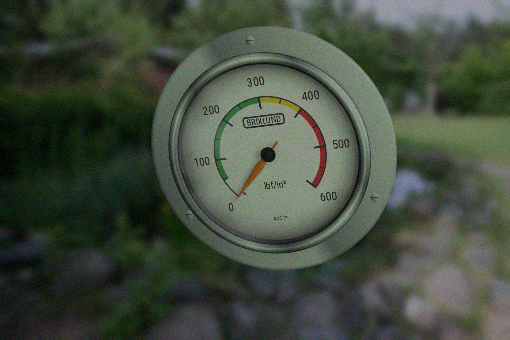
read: **0** psi
